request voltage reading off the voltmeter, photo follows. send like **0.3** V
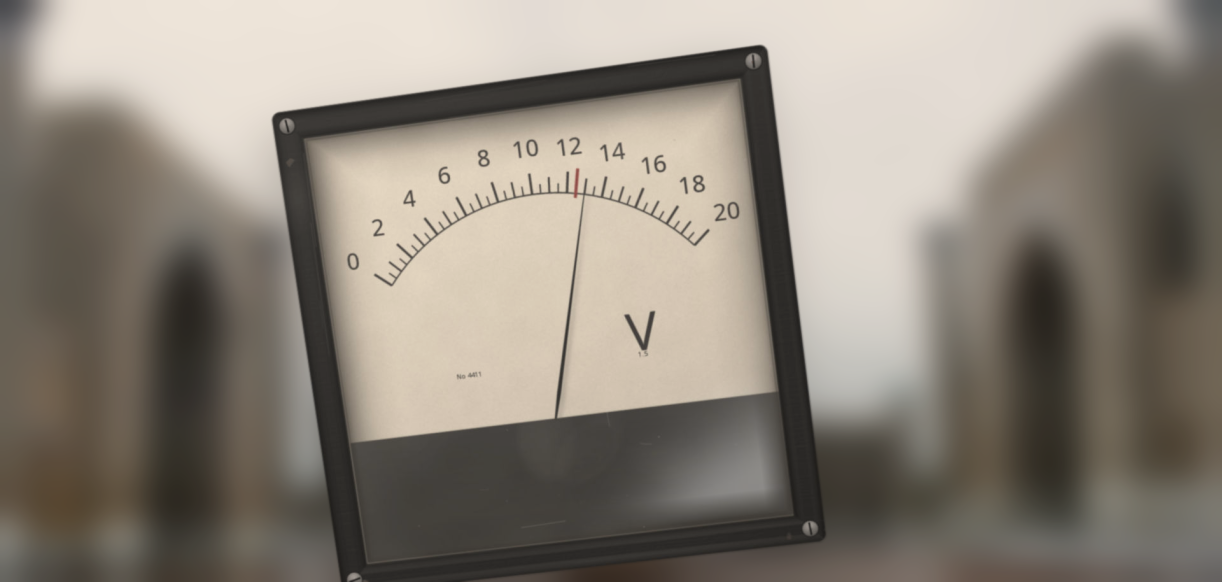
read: **13** V
